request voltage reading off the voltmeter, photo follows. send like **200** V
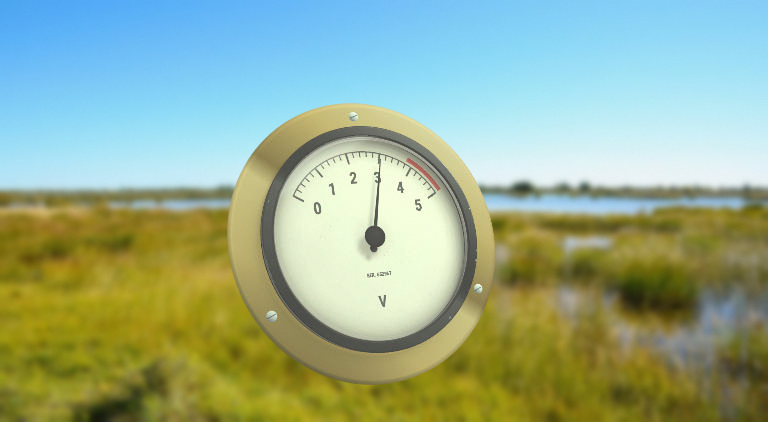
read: **3** V
